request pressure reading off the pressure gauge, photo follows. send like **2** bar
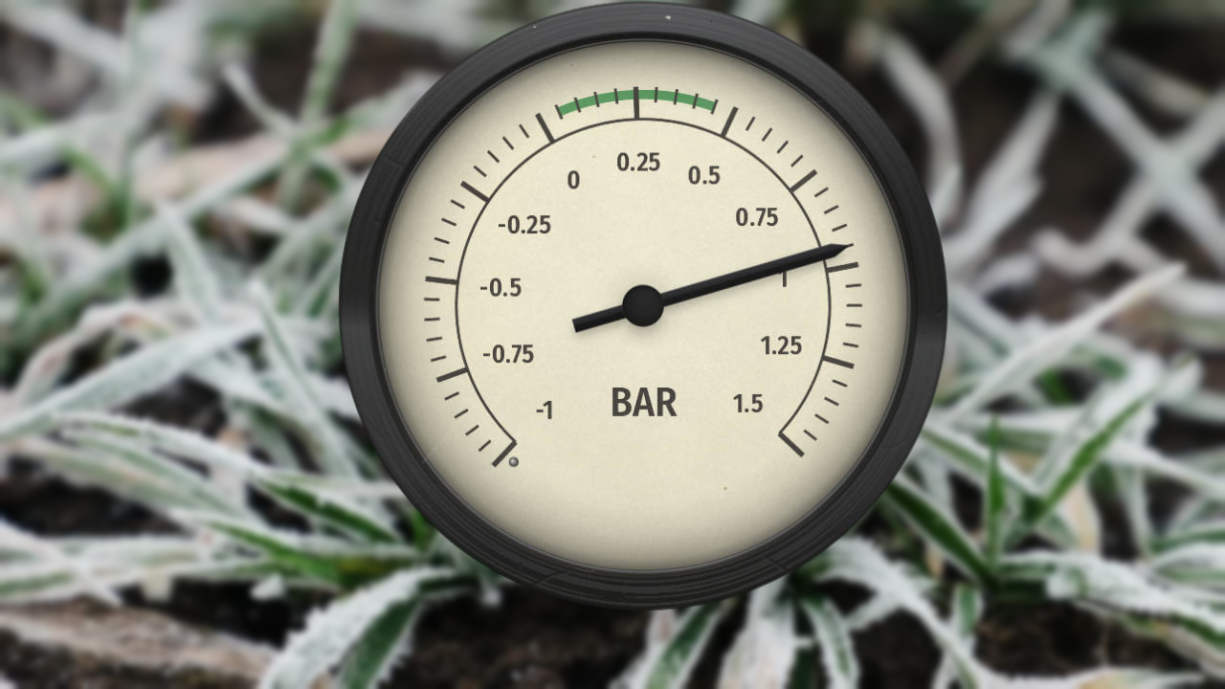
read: **0.95** bar
